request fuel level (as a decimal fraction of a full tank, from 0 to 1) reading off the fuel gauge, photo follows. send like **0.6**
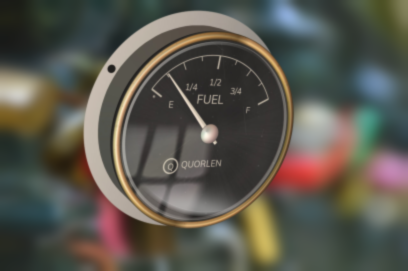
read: **0.125**
